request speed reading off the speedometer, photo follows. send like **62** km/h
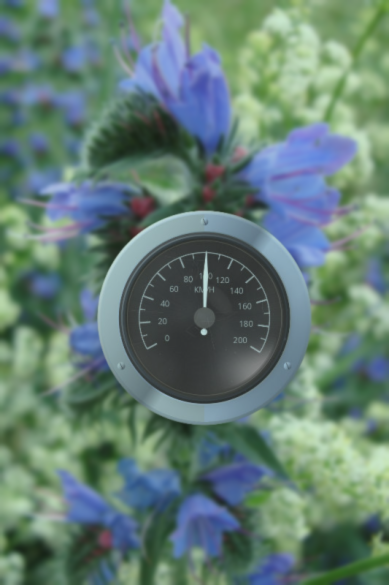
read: **100** km/h
